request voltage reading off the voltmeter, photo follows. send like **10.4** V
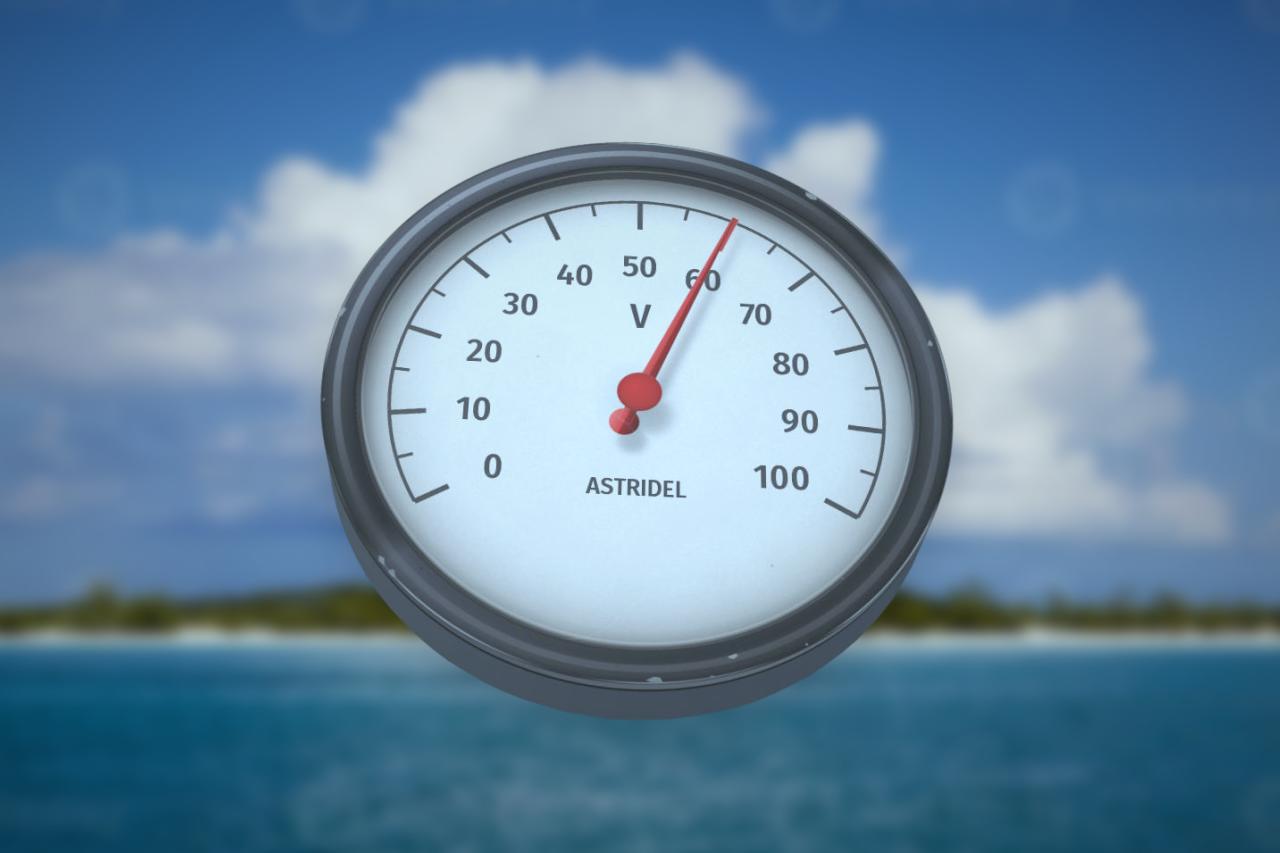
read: **60** V
